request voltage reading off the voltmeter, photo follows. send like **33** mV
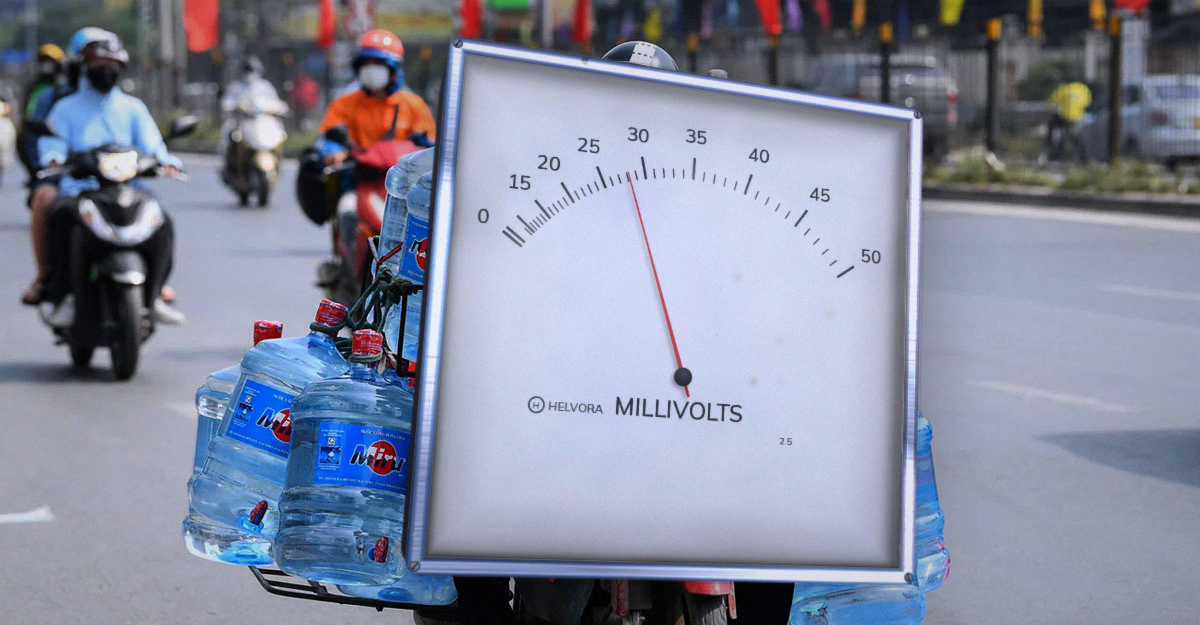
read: **28** mV
